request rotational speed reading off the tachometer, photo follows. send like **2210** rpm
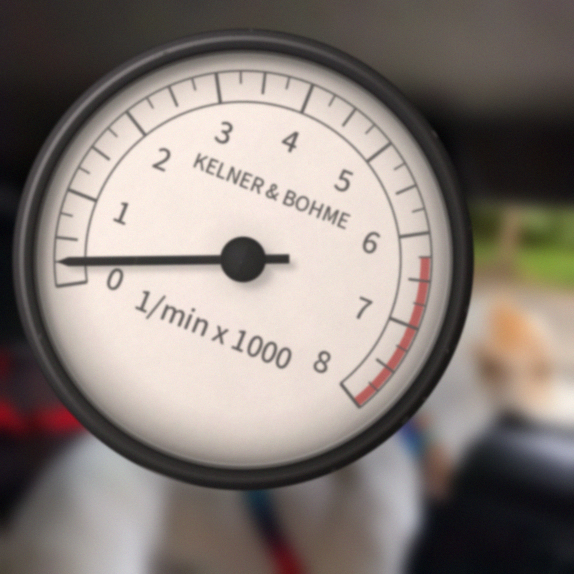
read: **250** rpm
